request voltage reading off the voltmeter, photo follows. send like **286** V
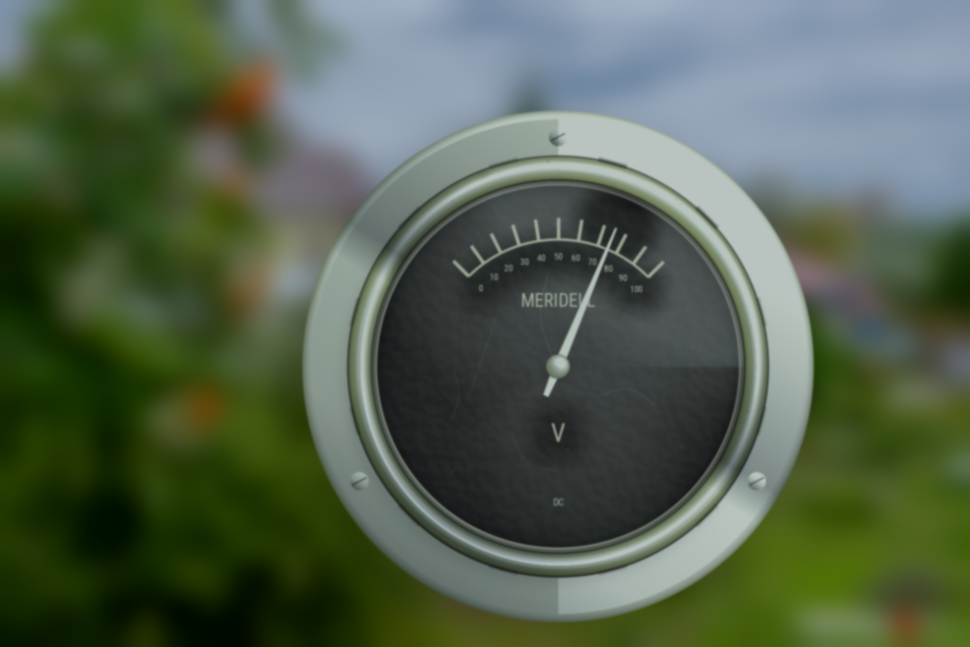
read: **75** V
